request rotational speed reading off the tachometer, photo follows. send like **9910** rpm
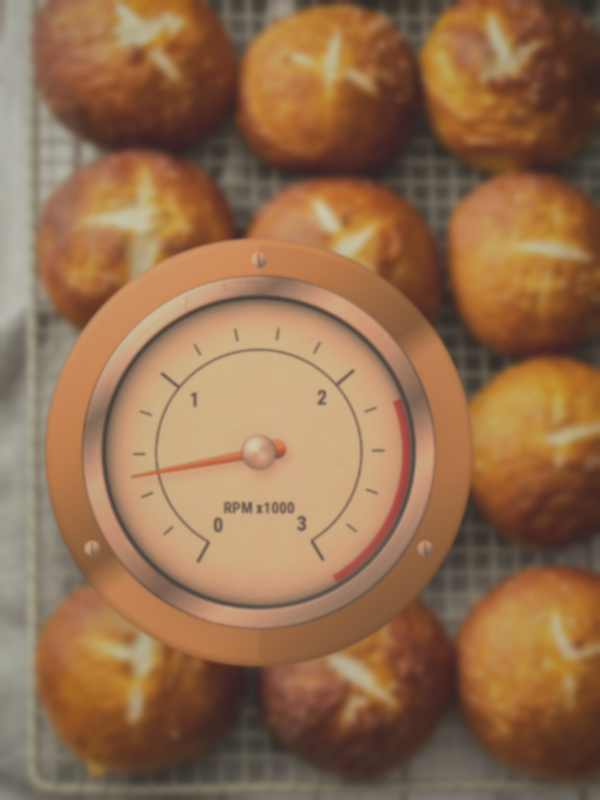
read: **500** rpm
